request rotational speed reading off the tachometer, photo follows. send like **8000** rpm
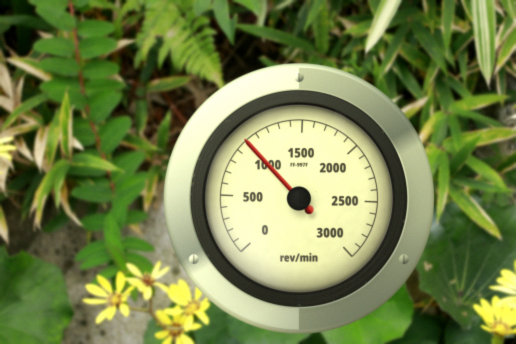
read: **1000** rpm
